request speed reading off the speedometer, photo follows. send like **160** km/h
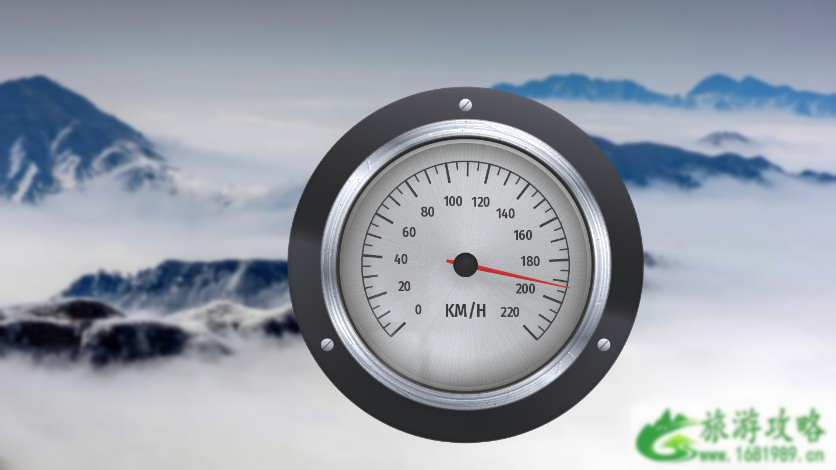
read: **192.5** km/h
